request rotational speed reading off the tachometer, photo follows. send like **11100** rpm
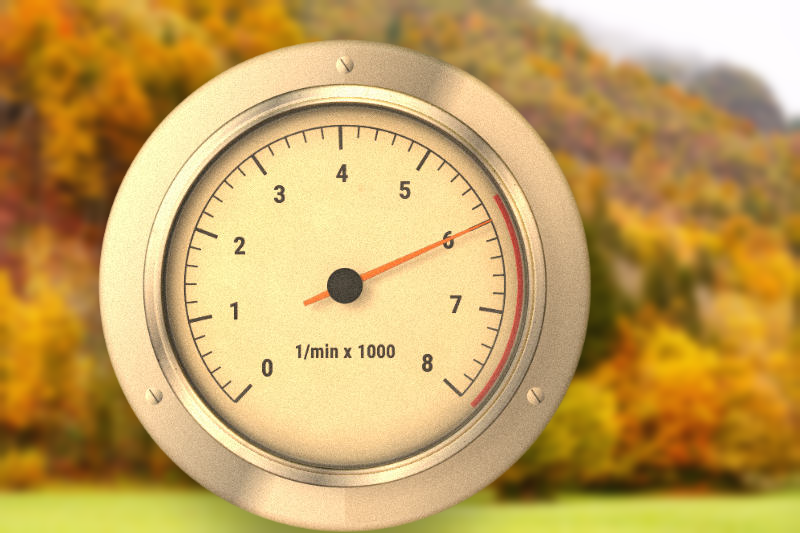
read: **6000** rpm
